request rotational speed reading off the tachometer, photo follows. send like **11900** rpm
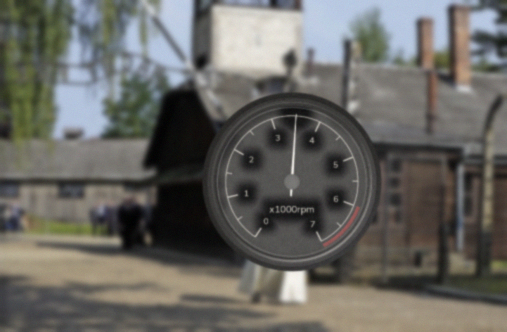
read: **3500** rpm
